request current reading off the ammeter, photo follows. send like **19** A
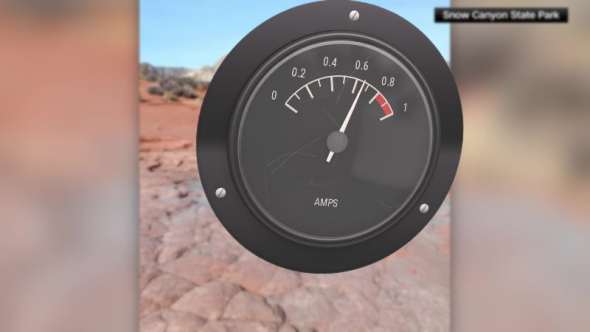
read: **0.65** A
